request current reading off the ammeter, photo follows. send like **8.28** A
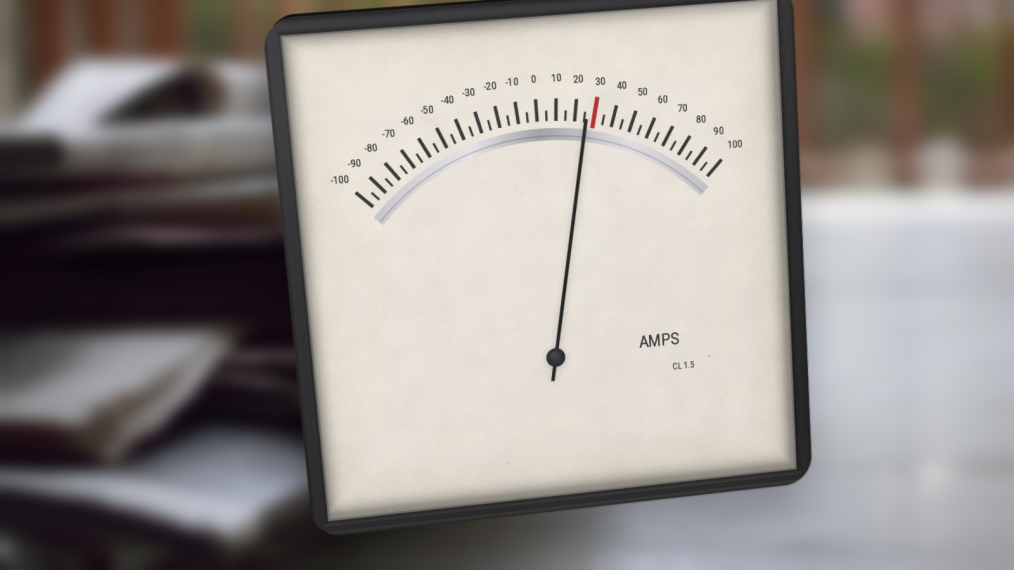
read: **25** A
